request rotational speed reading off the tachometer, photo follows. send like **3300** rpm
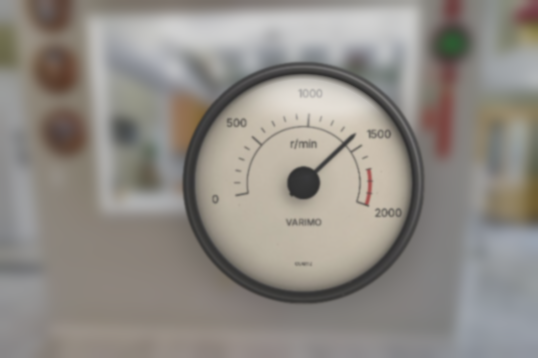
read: **1400** rpm
